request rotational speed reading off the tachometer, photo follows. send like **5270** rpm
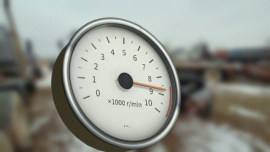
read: **8750** rpm
